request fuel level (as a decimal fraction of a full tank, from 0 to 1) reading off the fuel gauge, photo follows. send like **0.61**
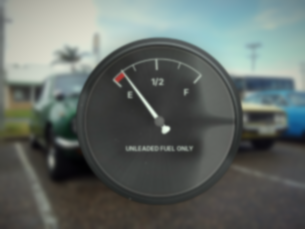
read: **0.125**
